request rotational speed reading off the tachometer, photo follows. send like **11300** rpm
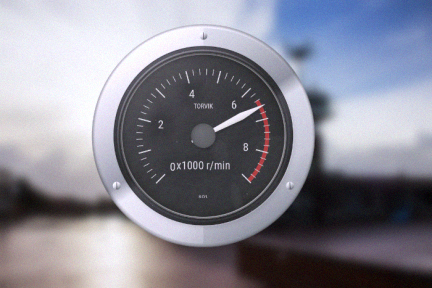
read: **6600** rpm
